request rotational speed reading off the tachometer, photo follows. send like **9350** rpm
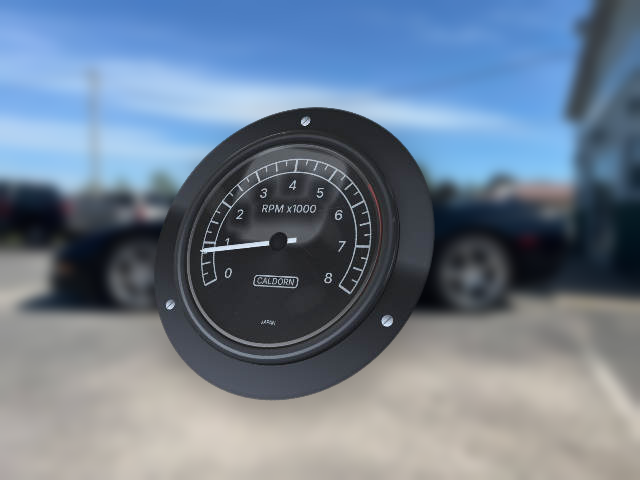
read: **750** rpm
